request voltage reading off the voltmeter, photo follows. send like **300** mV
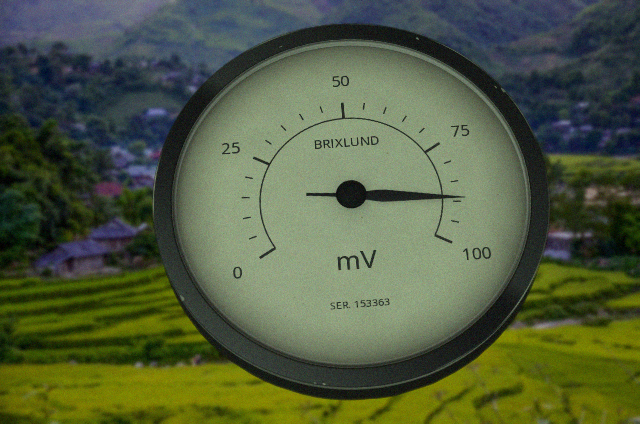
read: **90** mV
